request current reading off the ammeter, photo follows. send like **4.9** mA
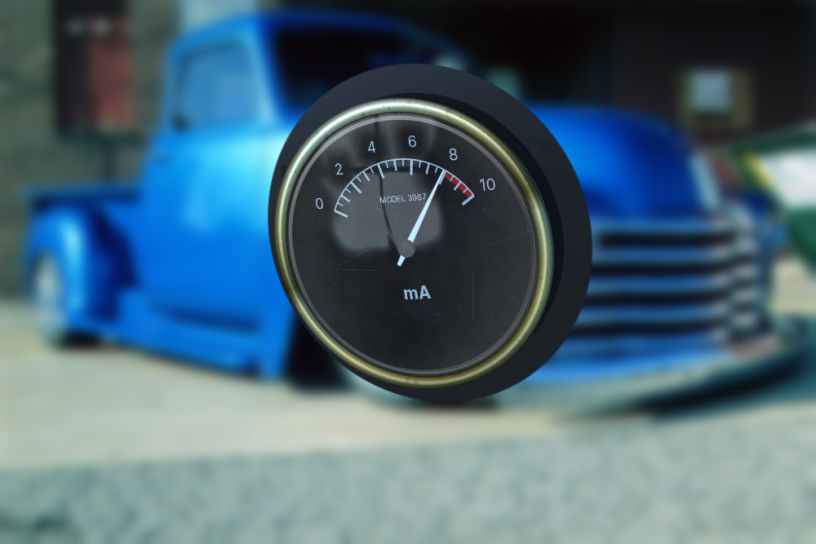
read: **8** mA
